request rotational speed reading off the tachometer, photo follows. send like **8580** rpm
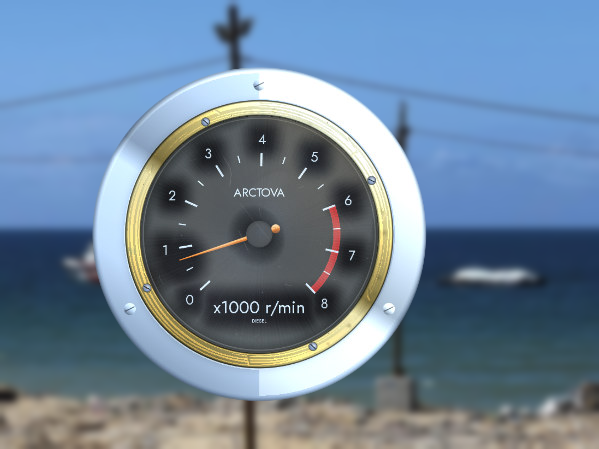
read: **750** rpm
